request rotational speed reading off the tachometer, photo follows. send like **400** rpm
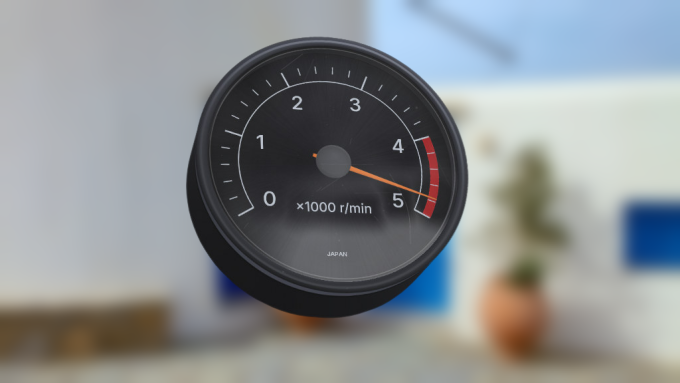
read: **4800** rpm
